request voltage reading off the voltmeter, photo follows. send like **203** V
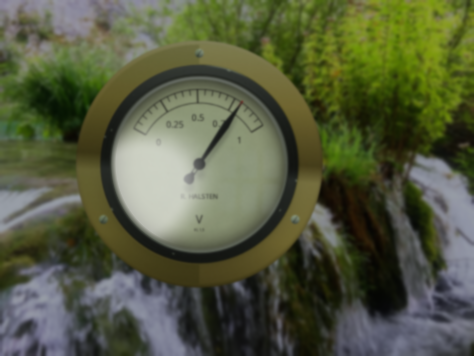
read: **0.8** V
